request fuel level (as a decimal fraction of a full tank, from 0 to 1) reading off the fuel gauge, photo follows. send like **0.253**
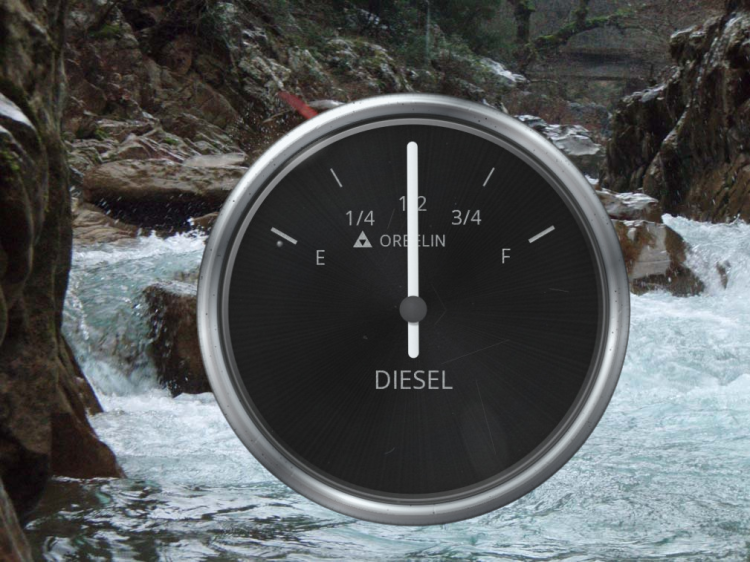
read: **0.5**
